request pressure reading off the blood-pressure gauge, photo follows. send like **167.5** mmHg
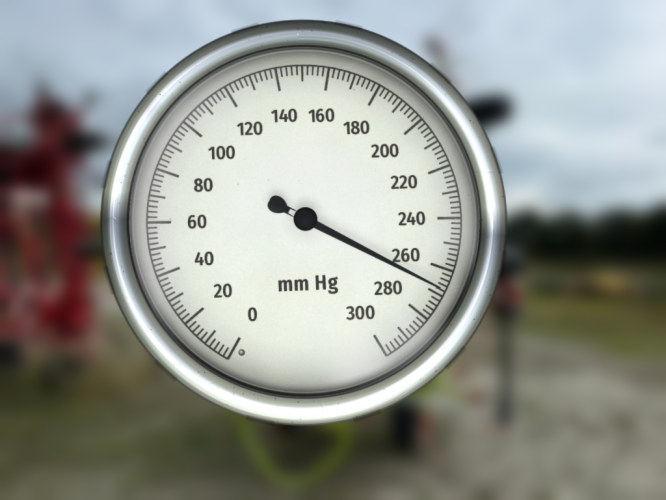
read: **268** mmHg
